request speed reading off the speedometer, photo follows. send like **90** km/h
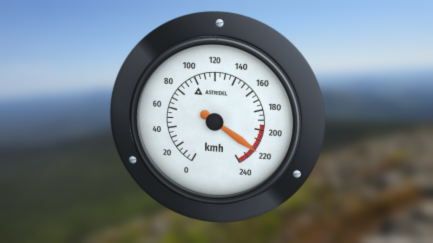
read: **220** km/h
